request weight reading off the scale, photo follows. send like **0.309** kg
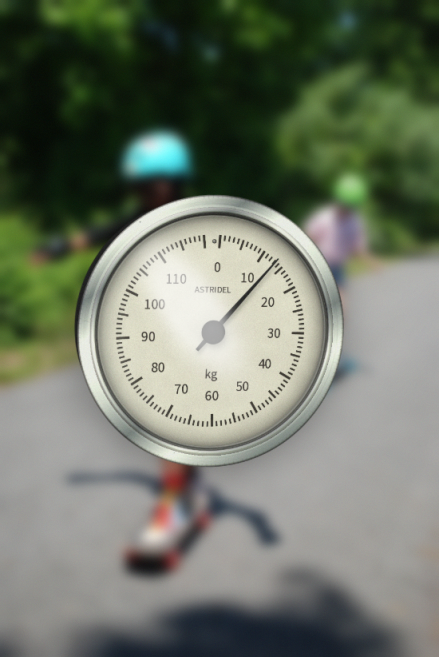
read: **13** kg
